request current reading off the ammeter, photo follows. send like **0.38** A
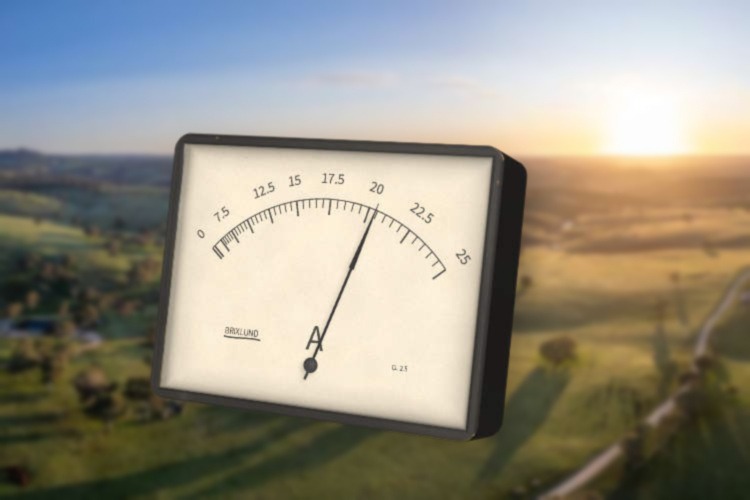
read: **20.5** A
